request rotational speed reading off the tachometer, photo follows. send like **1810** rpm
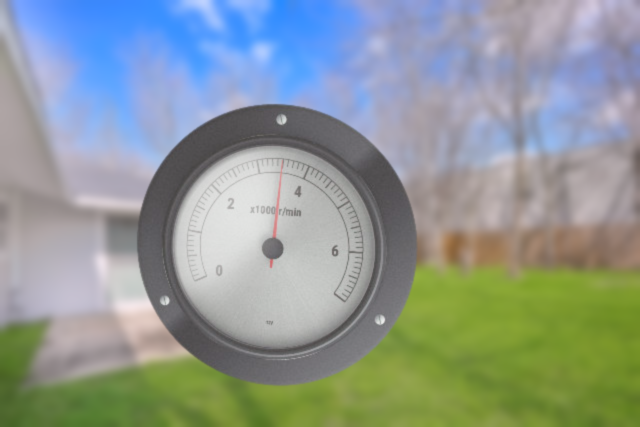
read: **3500** rpm
